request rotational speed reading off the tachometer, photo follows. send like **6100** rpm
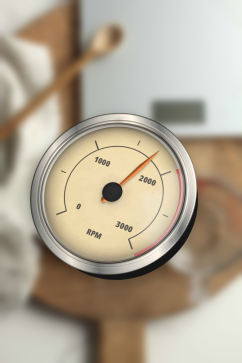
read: **1750** rpm
